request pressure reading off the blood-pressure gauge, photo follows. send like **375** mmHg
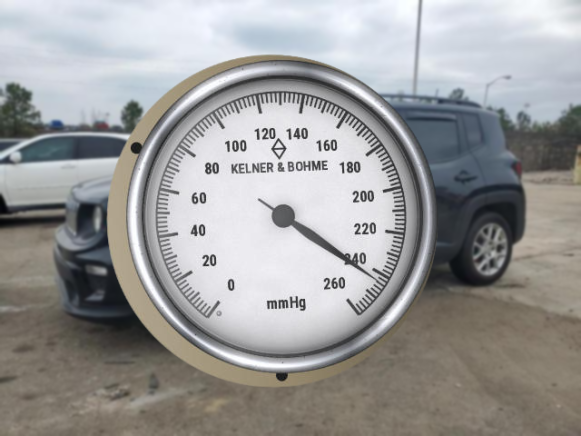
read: **244** mmHg
